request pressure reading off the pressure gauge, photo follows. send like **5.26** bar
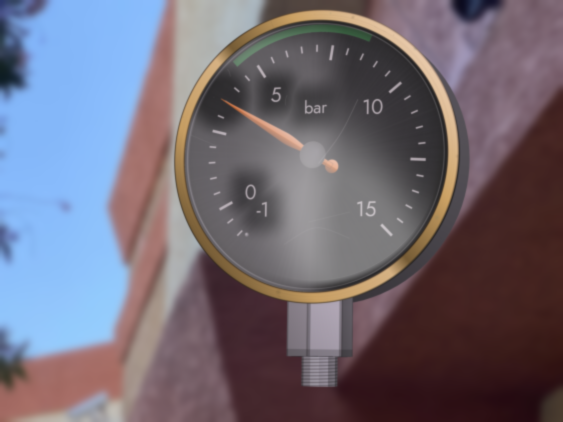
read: **3.5** bar
